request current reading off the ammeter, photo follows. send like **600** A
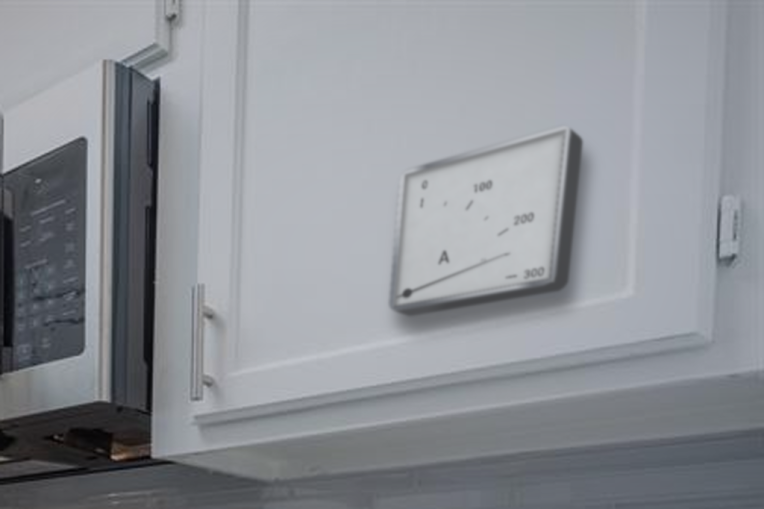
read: **250** A
